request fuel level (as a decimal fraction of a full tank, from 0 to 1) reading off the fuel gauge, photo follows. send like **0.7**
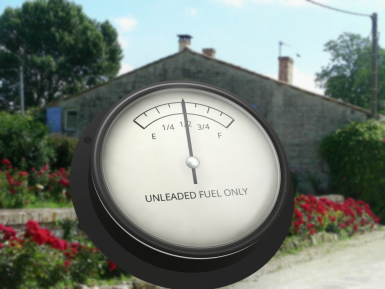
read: **0.5**
